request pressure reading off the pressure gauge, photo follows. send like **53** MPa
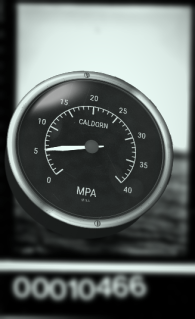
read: **5** MPa
